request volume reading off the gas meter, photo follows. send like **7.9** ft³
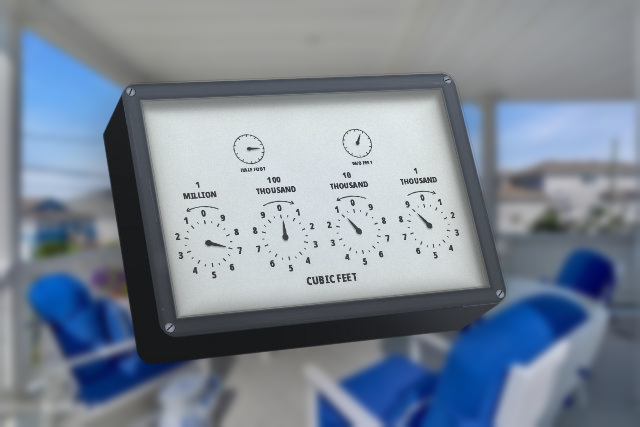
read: **700900** ft³
